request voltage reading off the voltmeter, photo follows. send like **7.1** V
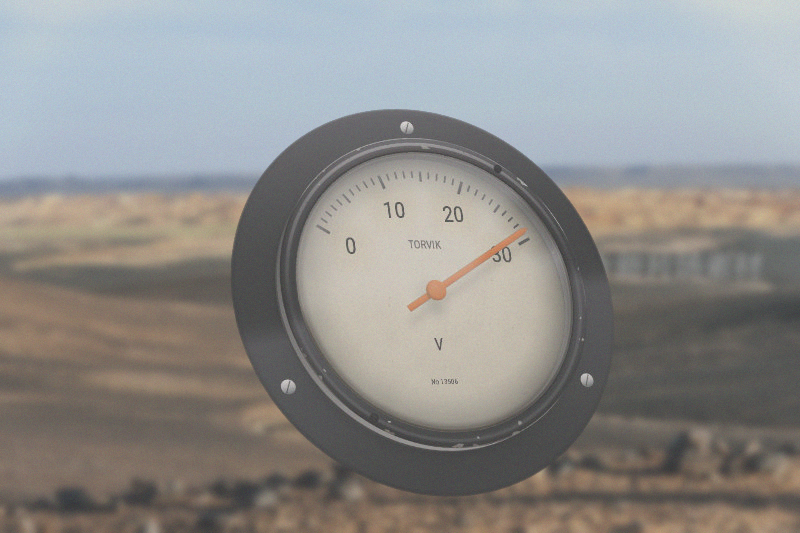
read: **29** V
